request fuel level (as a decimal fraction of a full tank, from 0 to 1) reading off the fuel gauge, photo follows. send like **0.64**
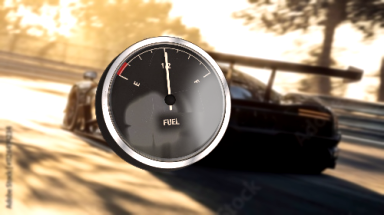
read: **0.5**
